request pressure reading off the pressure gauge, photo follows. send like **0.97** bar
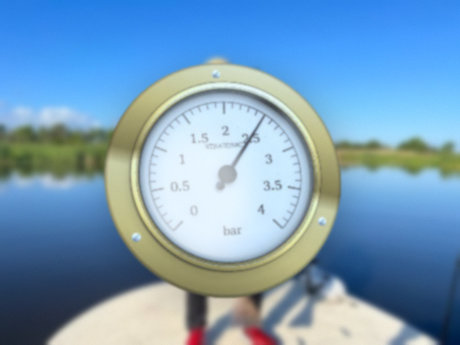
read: **2.5** bar
